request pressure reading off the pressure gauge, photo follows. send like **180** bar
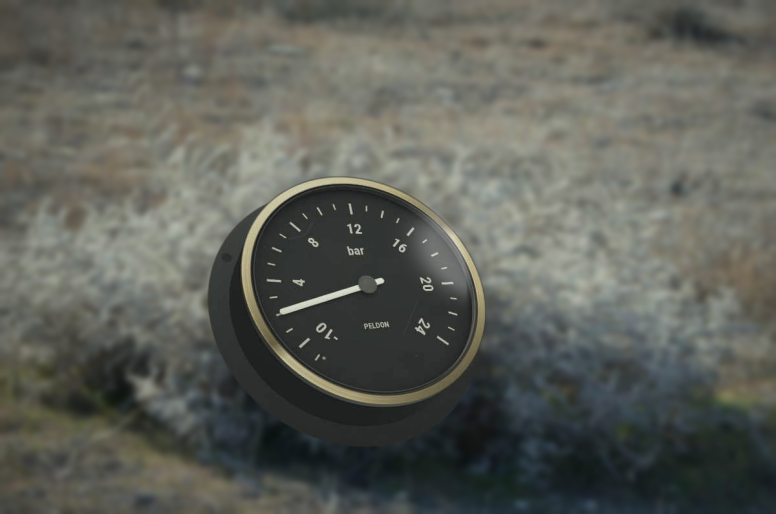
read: **2** bar
